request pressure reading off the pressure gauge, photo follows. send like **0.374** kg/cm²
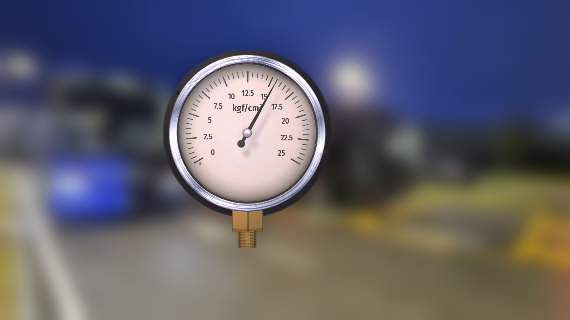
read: **15.5** kg/cm²
